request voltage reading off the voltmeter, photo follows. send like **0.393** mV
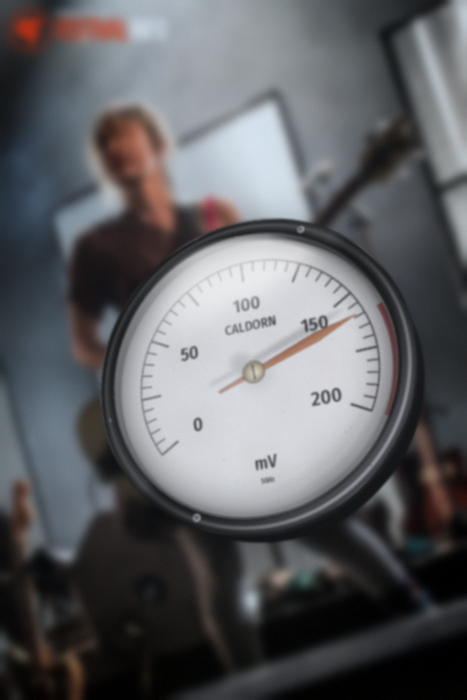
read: **160** mV
